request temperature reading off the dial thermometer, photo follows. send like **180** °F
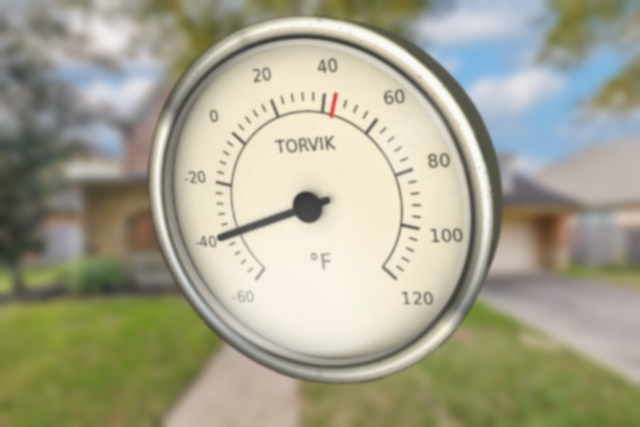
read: **-40** °F
